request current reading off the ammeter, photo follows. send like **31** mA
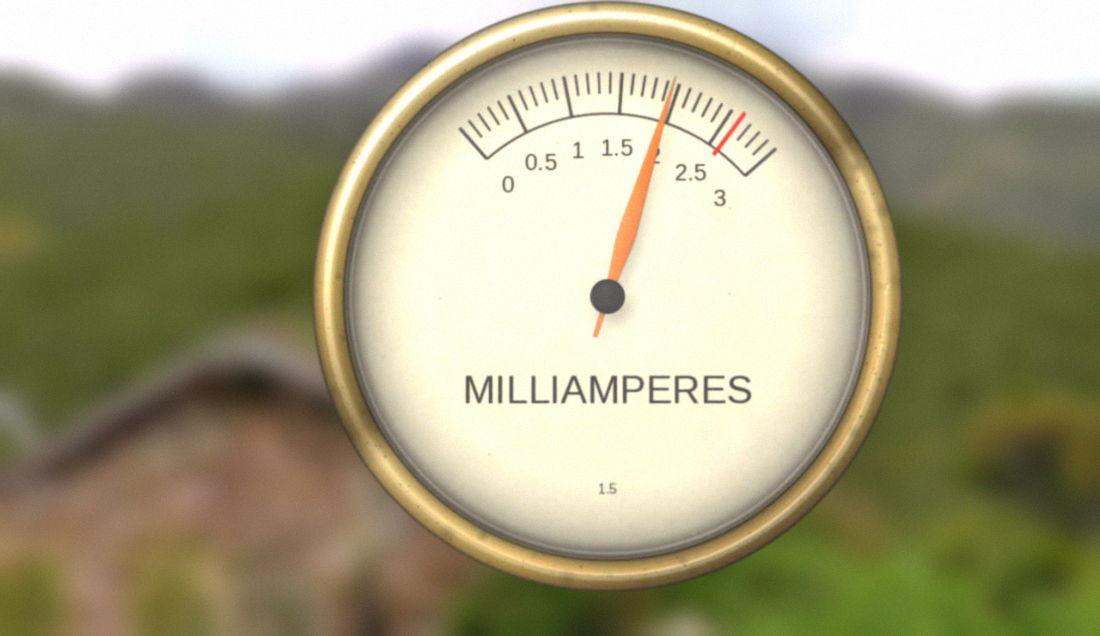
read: **1.95** mA
